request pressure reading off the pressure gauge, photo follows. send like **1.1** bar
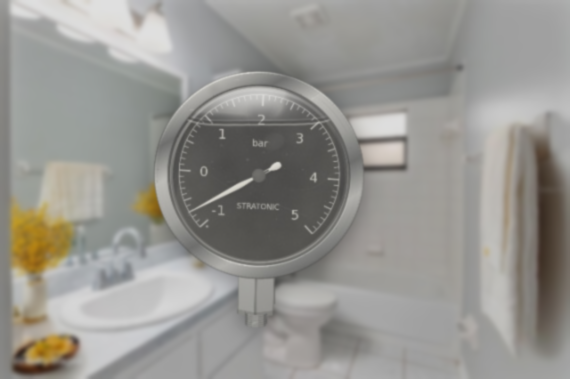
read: **-0.7** bar
